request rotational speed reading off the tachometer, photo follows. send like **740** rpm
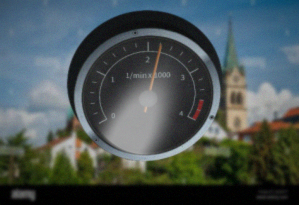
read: **2200** rpm
